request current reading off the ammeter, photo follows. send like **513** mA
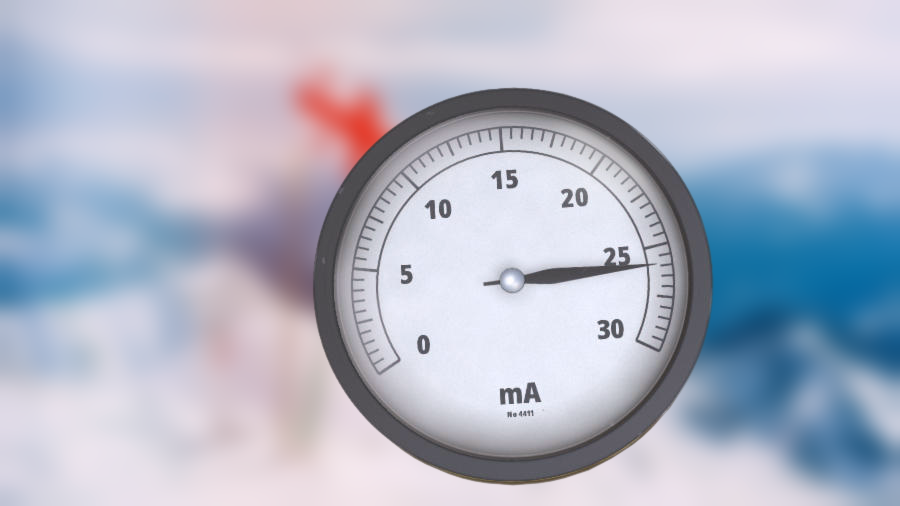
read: **26** mA
